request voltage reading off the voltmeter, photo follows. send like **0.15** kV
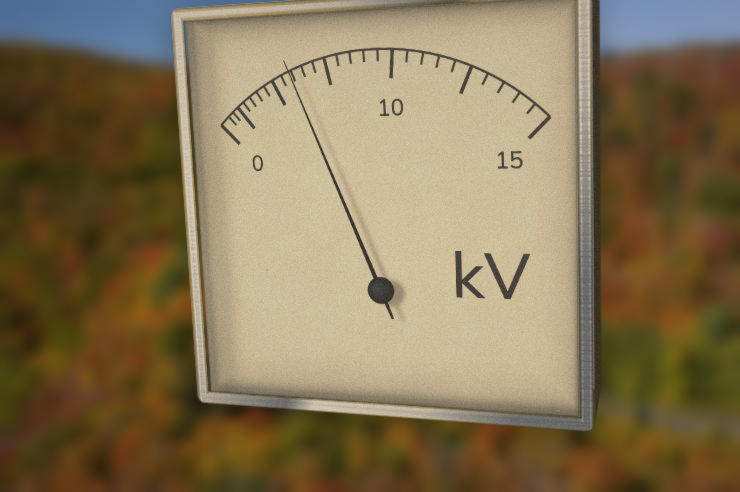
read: **6** kV
